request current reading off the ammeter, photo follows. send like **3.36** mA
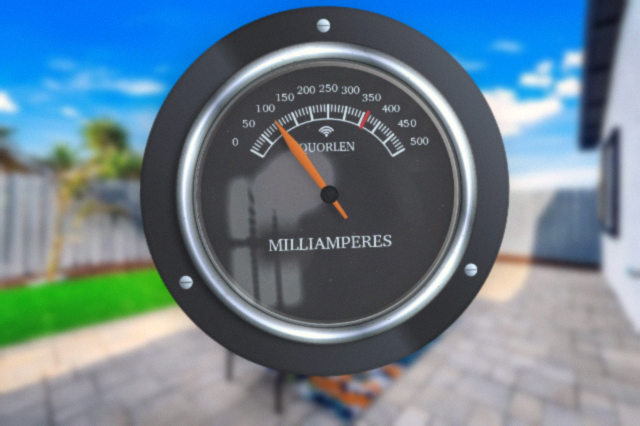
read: **100** mA
